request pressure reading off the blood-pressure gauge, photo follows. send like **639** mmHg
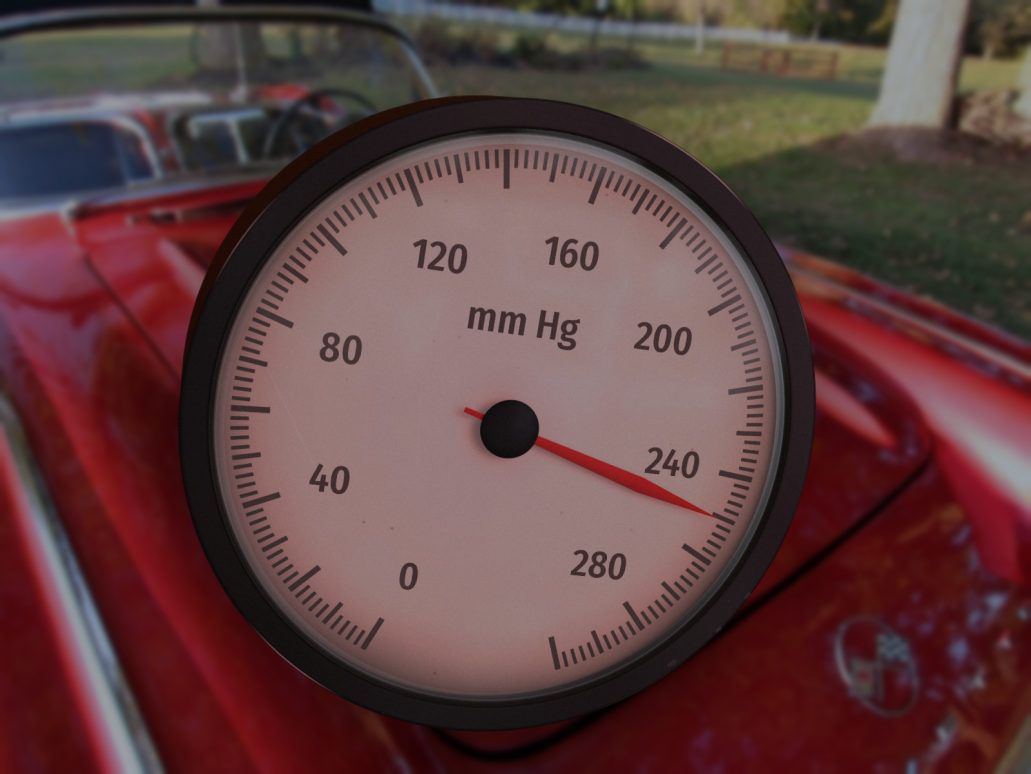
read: **250** mmHg
